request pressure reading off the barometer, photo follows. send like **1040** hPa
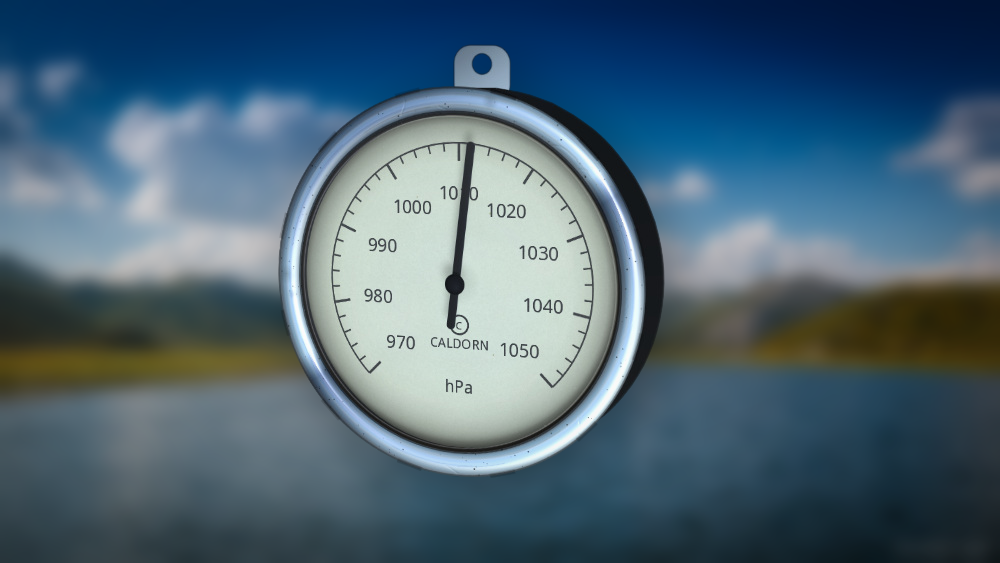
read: **1012** hPa
